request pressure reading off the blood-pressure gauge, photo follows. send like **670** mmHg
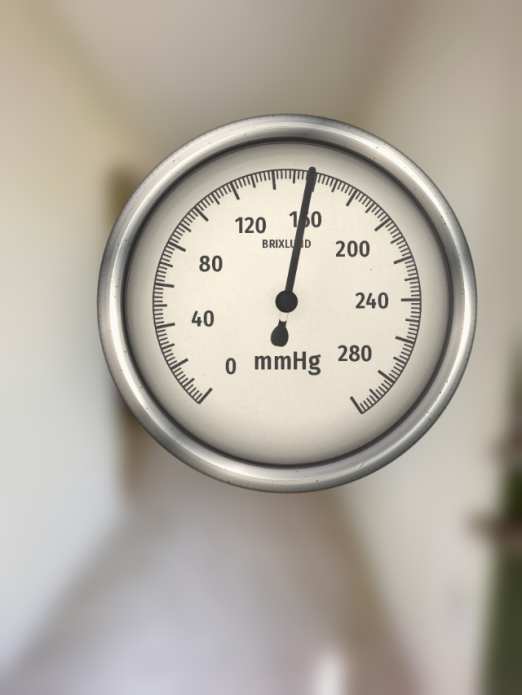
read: **158** mmHg
